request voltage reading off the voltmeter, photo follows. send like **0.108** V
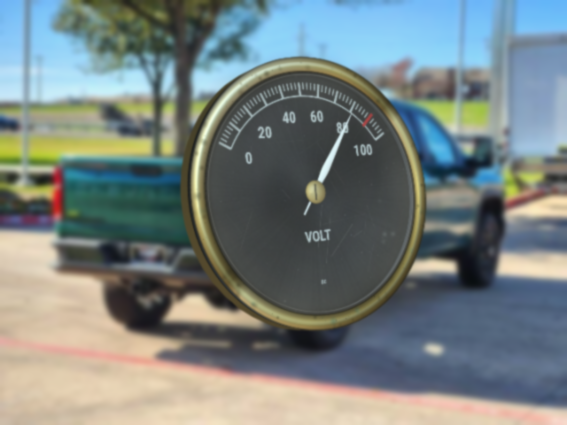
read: **80** V
